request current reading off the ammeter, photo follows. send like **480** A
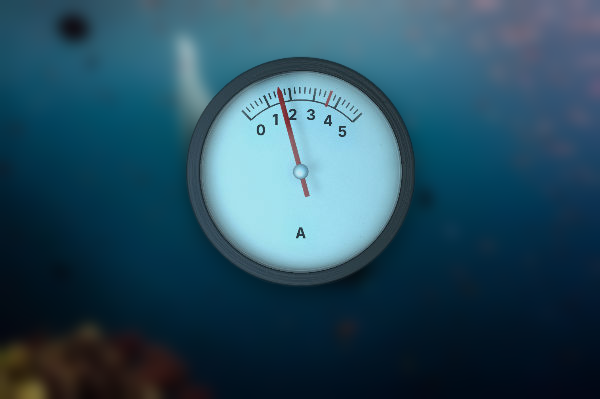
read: **1.6** A
